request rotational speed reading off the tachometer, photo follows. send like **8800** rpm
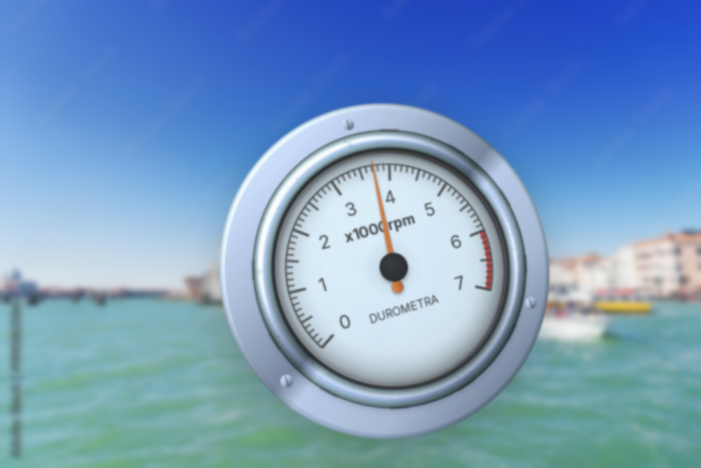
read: **3700** rpm
